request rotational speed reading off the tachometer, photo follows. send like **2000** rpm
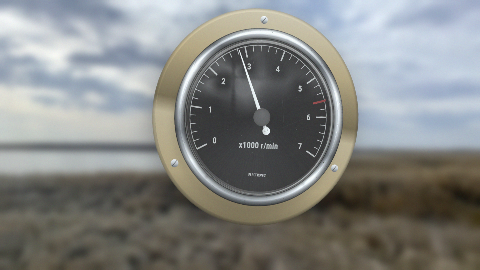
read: **2800** rpm
